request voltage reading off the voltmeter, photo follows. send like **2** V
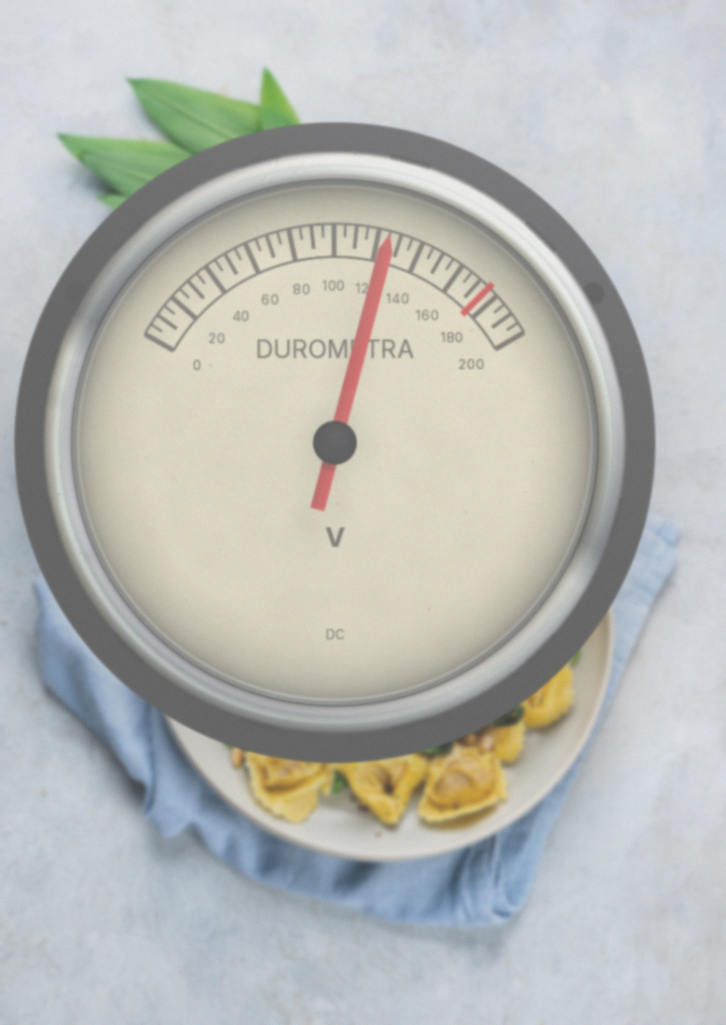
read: **125** V
